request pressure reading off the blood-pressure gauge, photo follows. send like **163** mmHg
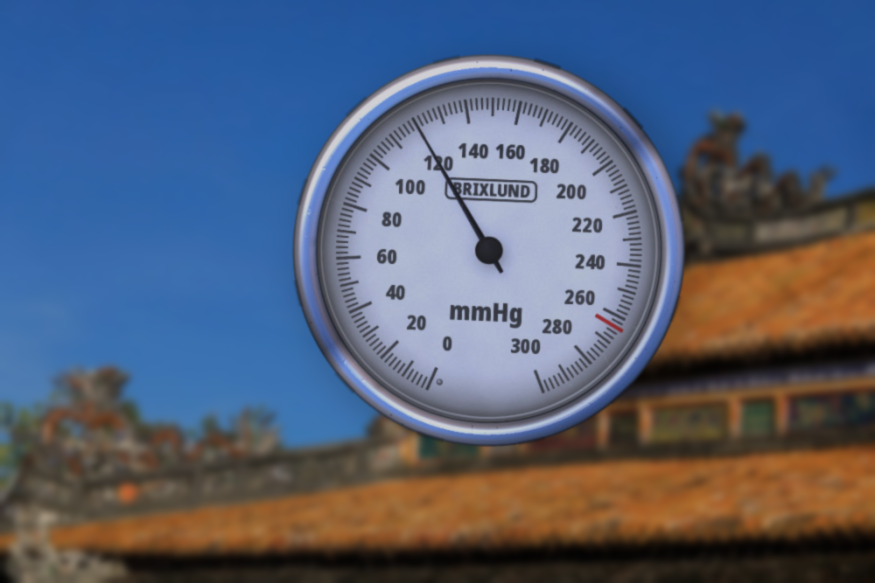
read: **120** mmHg
